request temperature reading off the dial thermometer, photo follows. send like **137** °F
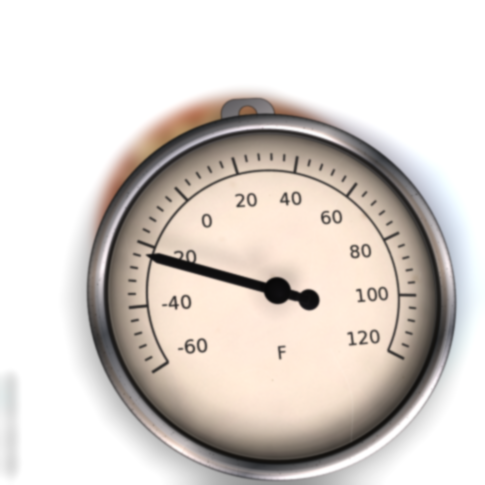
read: **-24** °F
